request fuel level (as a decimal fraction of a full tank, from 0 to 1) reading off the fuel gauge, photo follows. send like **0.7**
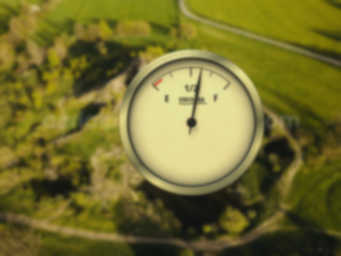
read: **0.625**
